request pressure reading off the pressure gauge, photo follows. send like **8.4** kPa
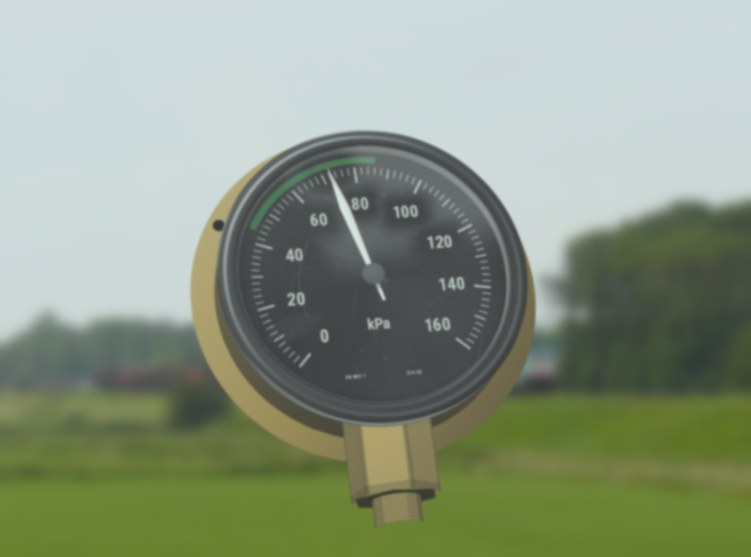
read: **72** kPa
